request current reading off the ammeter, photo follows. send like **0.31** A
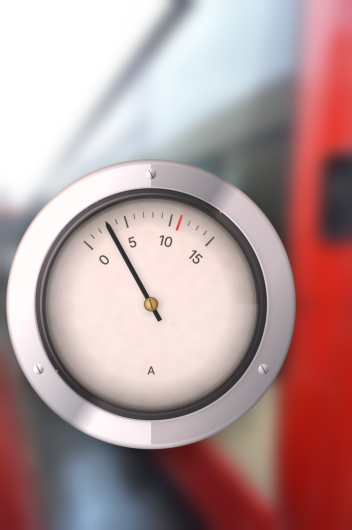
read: **3** A
